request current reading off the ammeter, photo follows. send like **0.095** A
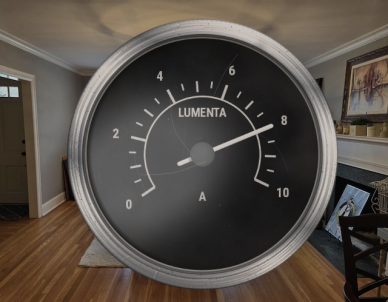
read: **8** A
